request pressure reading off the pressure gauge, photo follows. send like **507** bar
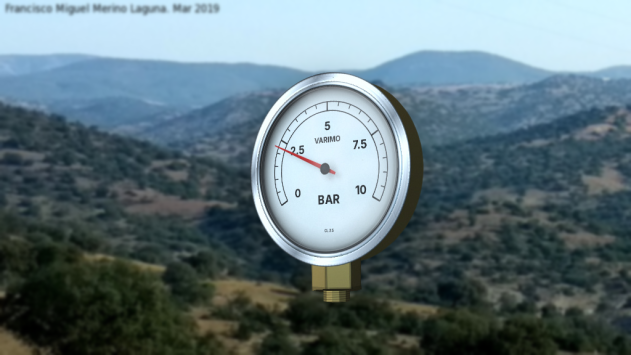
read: **2.25** bar
